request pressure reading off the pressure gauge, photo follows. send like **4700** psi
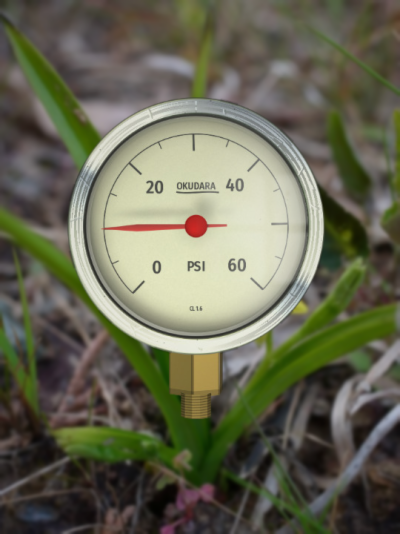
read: **10** psi
